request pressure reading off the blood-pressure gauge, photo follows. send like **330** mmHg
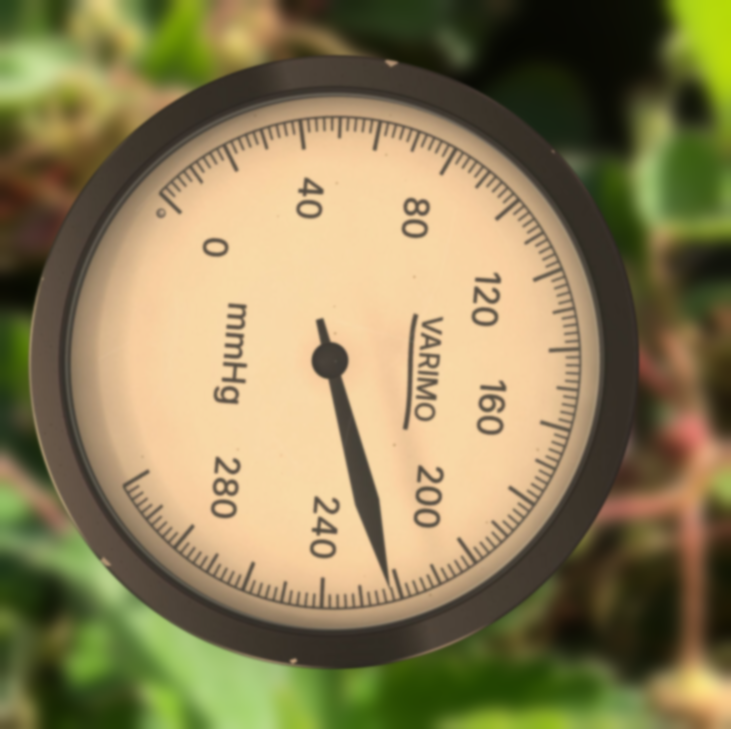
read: **222** mmHg
